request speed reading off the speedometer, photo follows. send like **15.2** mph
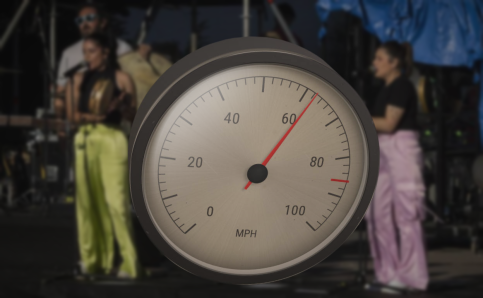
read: **62** mph
